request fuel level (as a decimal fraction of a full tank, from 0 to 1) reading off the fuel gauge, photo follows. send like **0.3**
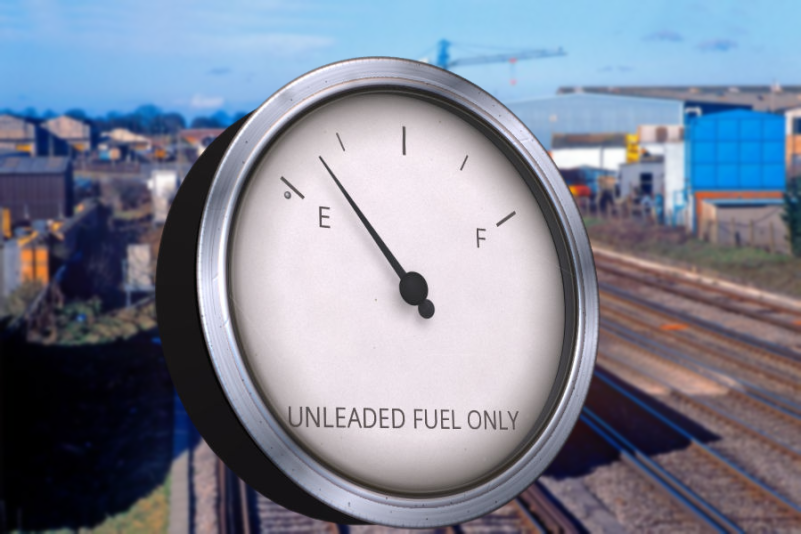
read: **0.125**
